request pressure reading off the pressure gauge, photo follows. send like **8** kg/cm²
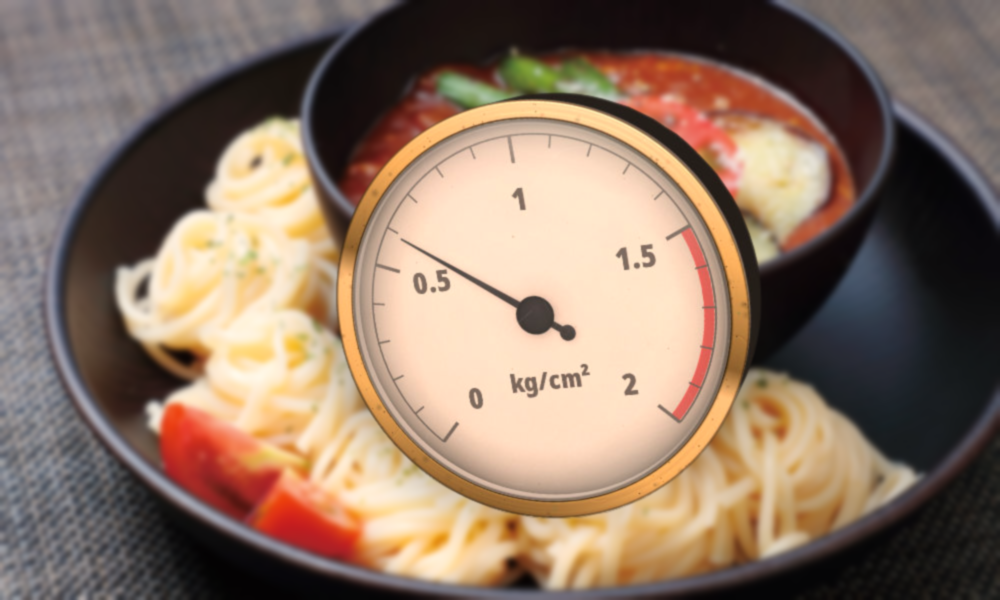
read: **0.6** kg/cm²
